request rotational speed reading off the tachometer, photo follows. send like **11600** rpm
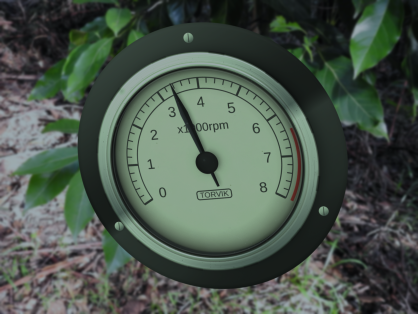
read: **3400** rpm
